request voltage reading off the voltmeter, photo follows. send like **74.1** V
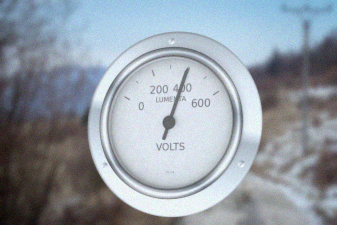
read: **400** V
